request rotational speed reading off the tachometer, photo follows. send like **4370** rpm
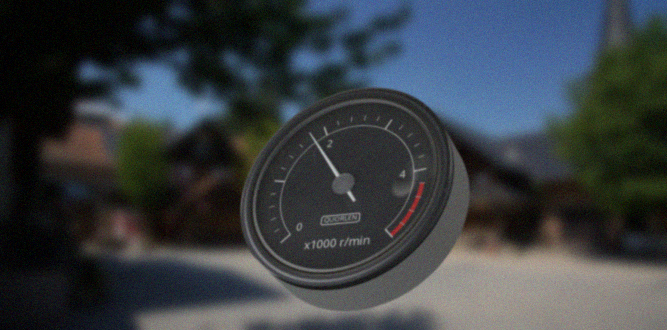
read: **1800** rpm
